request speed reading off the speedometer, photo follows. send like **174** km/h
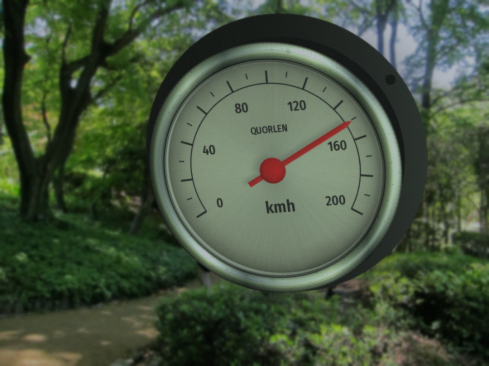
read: **150** km/h
